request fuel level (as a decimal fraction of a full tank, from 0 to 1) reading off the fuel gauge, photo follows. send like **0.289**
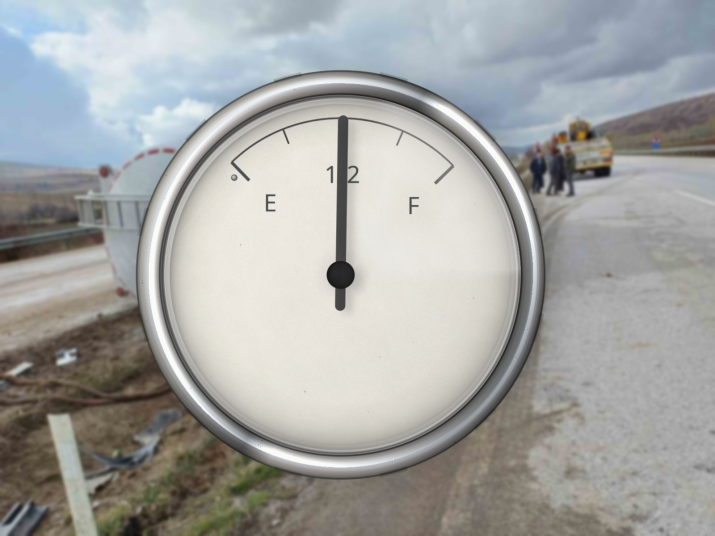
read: **0.5**
